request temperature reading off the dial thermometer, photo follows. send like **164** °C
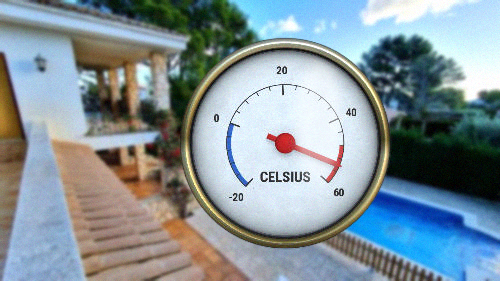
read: **54** °C
